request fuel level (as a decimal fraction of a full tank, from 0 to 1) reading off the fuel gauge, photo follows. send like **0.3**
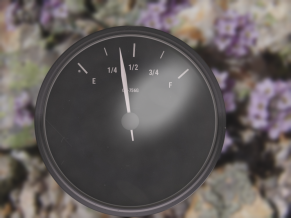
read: **0.375**
